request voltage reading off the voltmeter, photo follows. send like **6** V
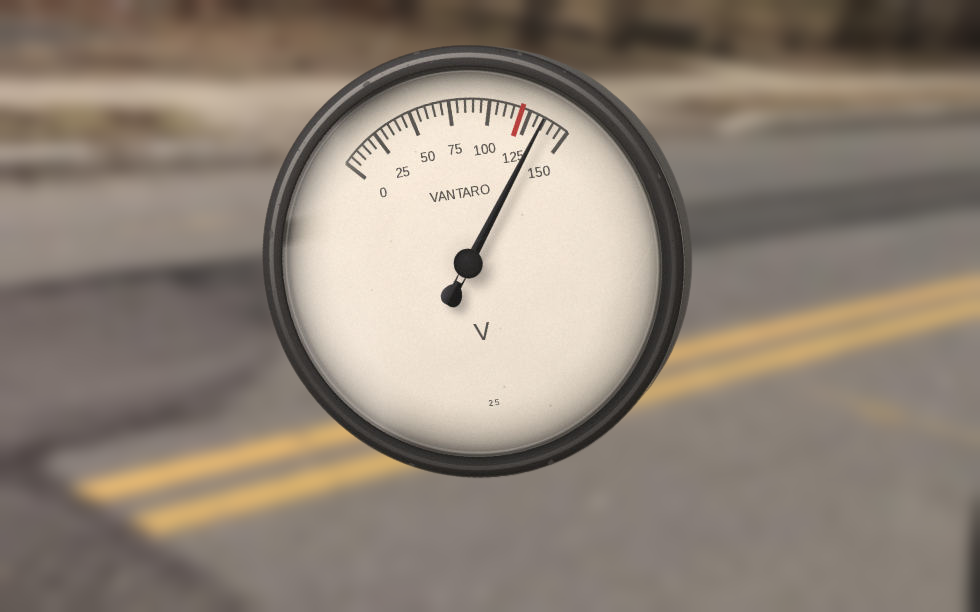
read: **135** V
